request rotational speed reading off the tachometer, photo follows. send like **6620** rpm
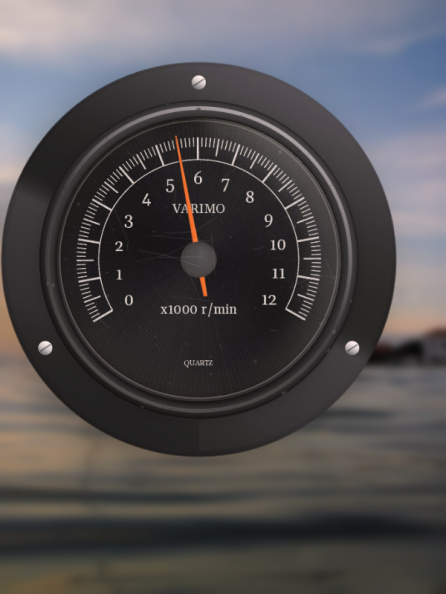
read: **5500** rpm
